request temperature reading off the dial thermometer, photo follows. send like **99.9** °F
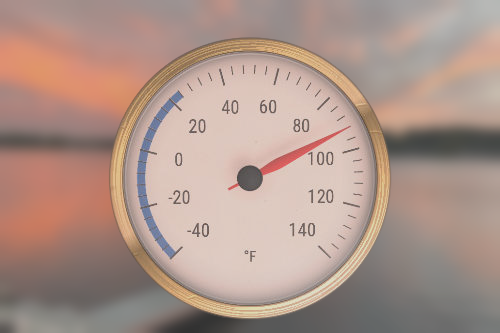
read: **92** °F
